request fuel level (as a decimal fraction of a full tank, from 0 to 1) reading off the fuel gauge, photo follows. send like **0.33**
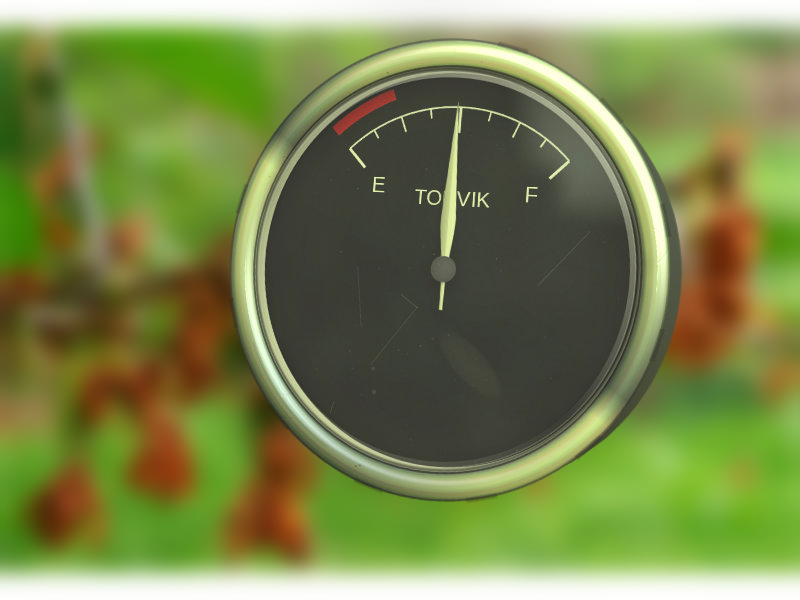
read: **0.5**
